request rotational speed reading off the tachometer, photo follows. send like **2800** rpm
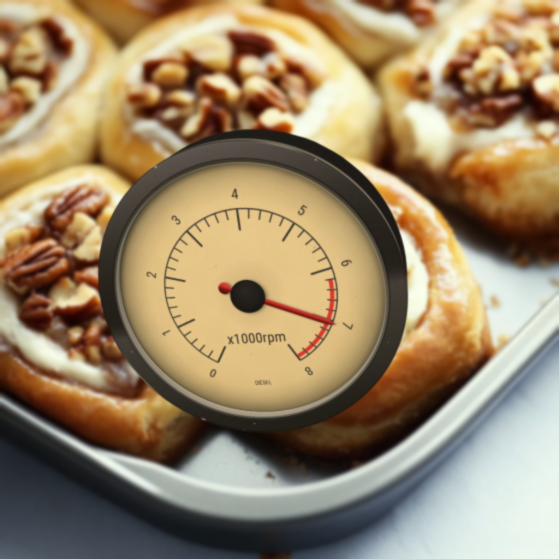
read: **7000** rpm
